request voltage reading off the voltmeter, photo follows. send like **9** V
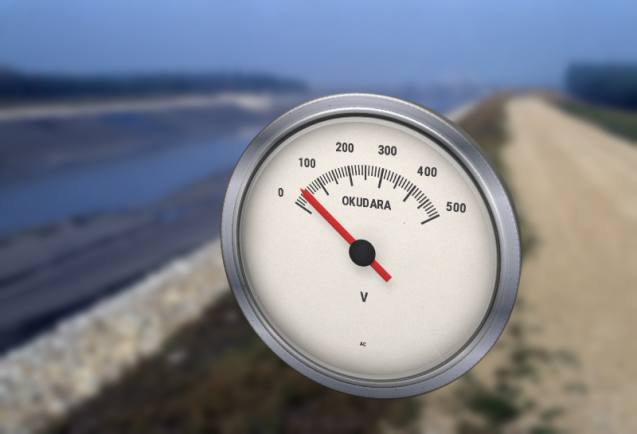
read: **50** V
